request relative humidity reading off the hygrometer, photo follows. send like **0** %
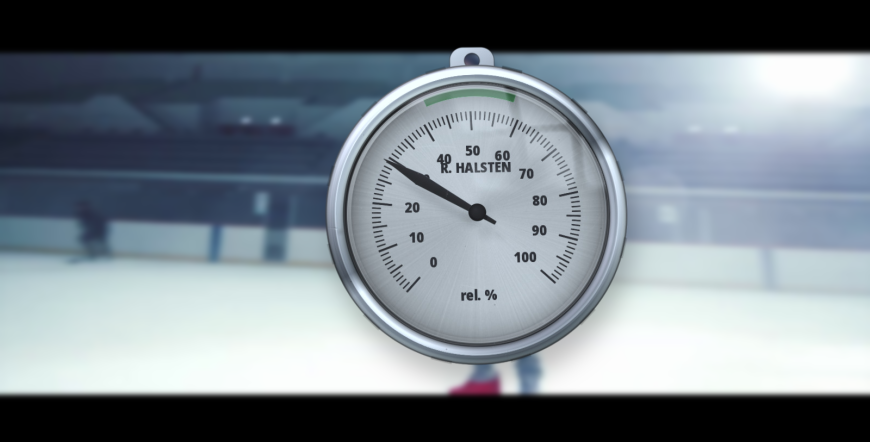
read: **29** %
